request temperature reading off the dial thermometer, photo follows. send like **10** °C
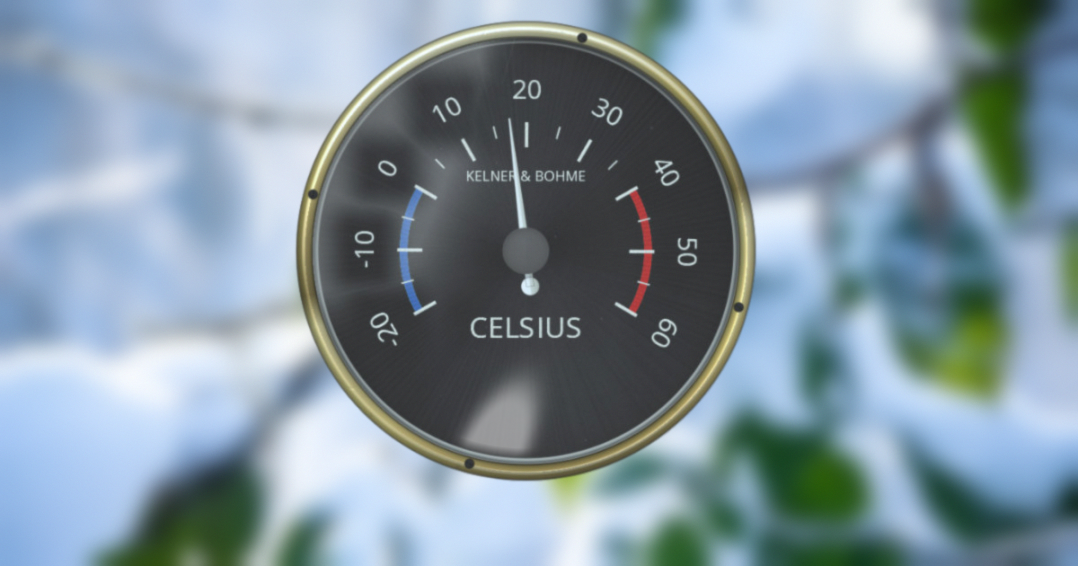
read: **17.5** °C
